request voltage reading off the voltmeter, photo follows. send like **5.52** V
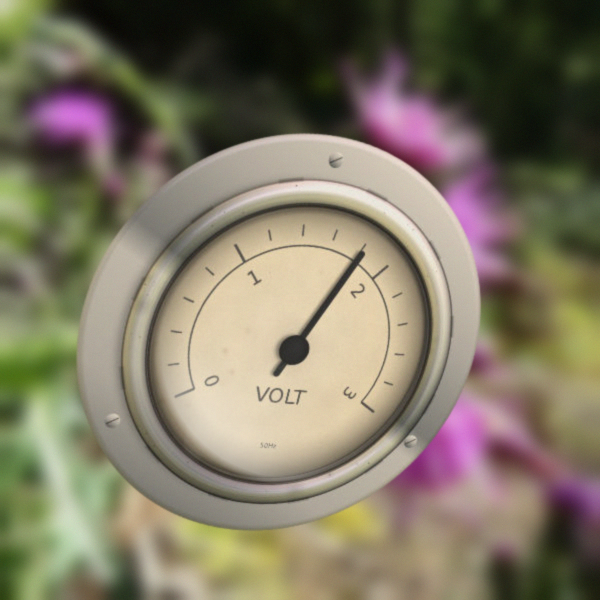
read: **1.8** V
